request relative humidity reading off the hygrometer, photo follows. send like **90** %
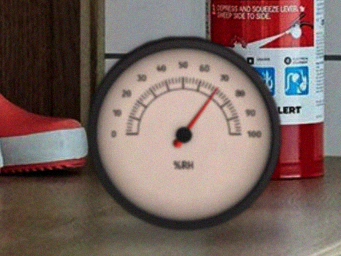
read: **70** %
